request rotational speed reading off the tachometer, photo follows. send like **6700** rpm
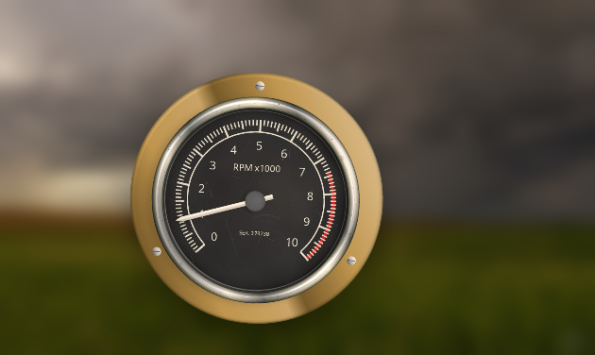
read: **1000** rpm
